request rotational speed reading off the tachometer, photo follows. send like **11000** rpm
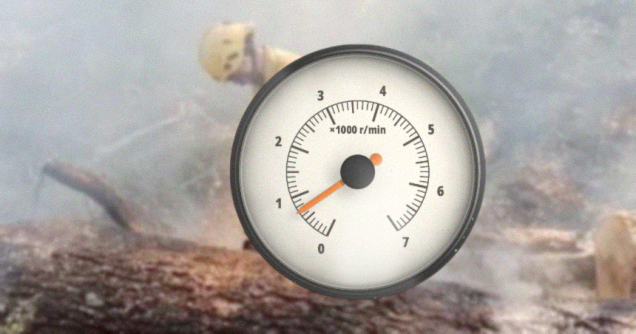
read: **700** rpm
